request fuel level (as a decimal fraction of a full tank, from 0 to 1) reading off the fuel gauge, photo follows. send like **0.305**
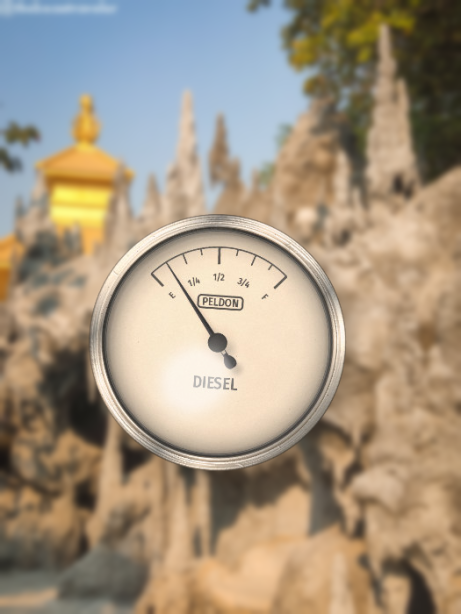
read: **0.125**
